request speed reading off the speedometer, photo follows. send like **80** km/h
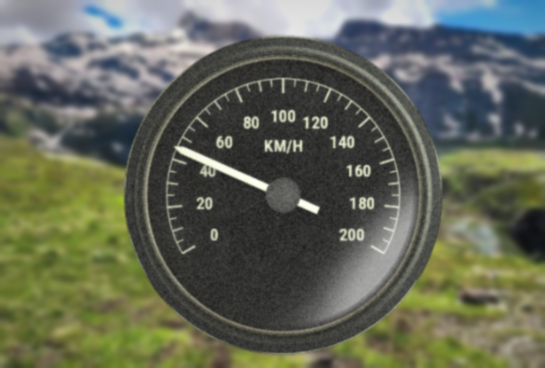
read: **45** km/h
